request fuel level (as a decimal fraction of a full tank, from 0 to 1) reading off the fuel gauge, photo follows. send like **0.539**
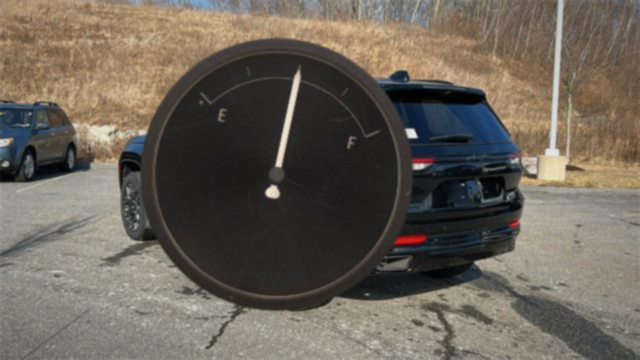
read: **0.5**
